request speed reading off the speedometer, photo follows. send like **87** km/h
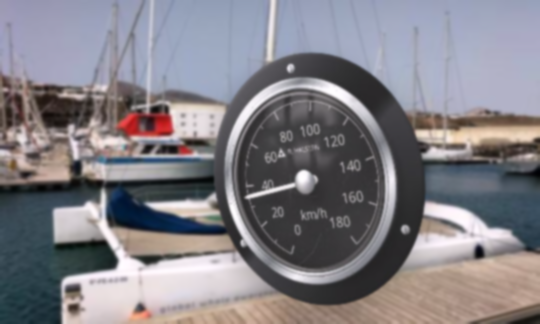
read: **35** km/h
